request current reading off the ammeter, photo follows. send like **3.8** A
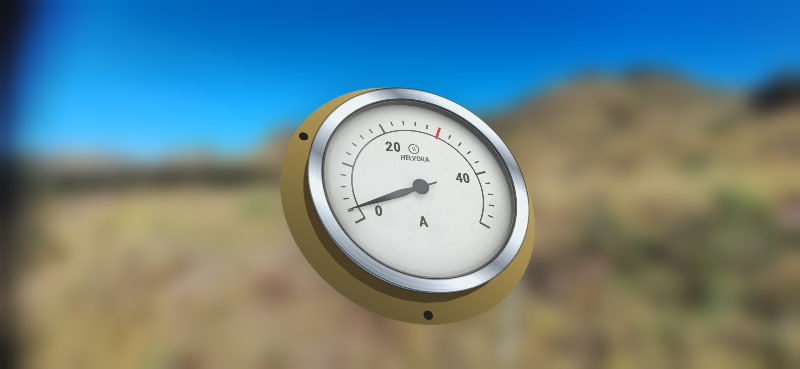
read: **2** A
